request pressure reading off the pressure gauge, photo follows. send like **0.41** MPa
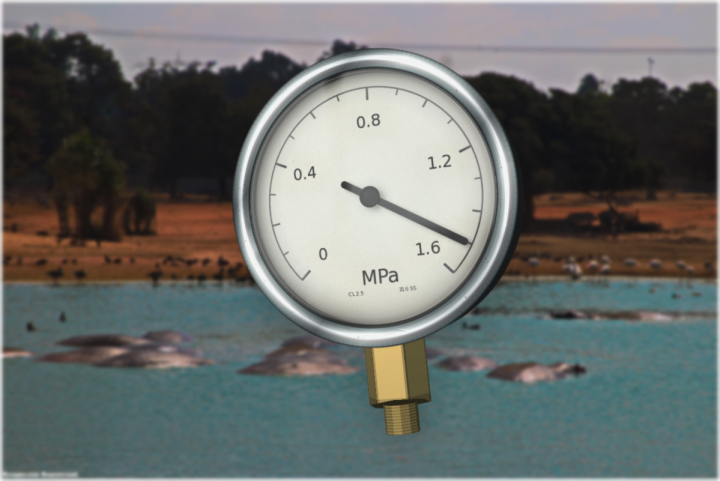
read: **1.5** MPa
